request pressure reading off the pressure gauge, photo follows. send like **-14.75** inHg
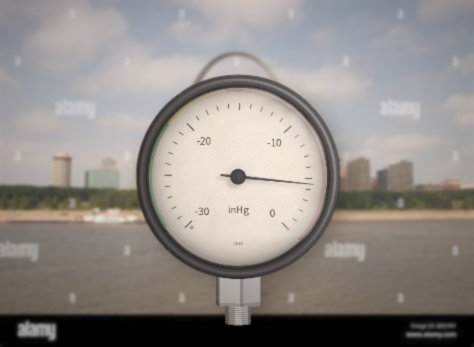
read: **-4.5** inHg
